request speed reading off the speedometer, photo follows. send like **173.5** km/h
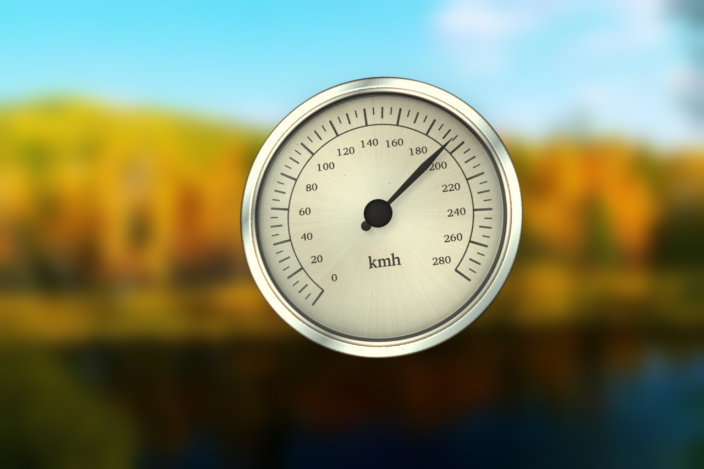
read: **195** km/h
